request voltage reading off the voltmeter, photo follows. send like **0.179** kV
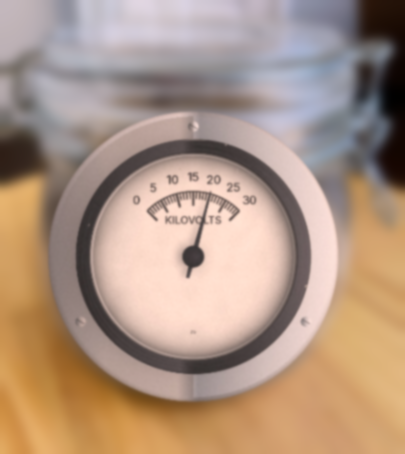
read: **20** kV
